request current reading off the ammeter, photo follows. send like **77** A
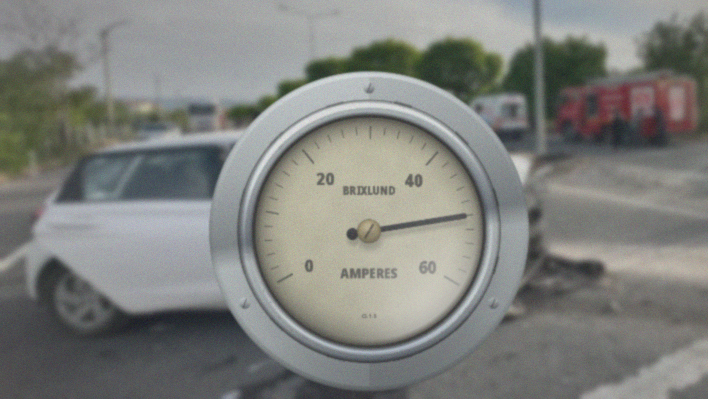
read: **50** A
